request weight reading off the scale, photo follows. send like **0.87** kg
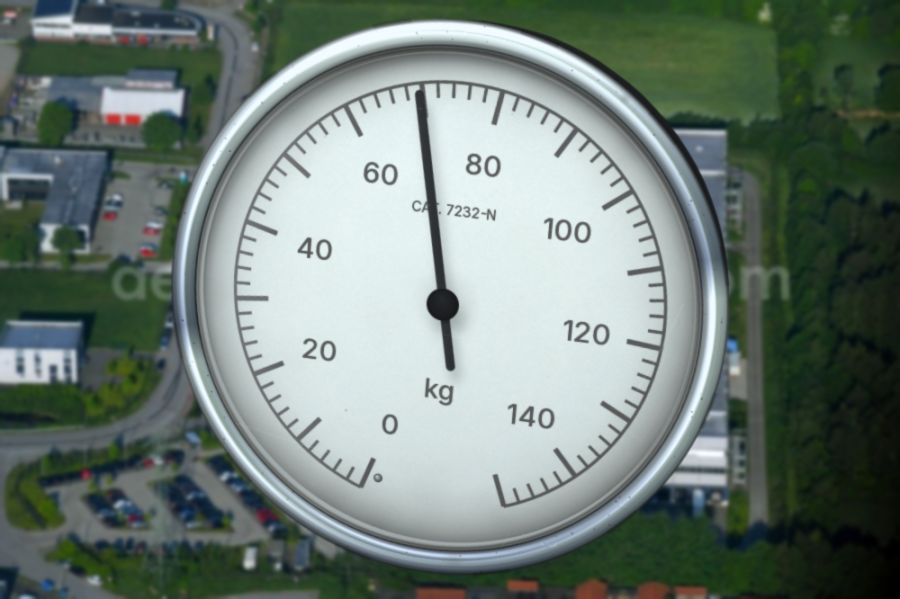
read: **70** kg
